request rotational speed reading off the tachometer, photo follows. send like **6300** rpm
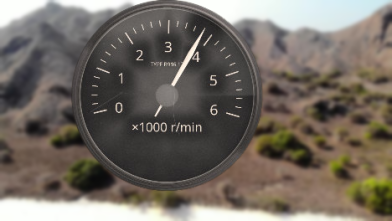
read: **3800** rpm
